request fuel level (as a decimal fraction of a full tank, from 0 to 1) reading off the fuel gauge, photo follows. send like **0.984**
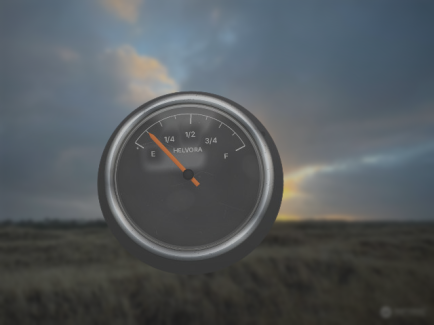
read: **0.125**
